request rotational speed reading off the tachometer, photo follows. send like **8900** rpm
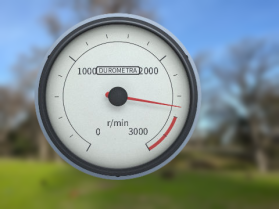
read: **2500** rpm
